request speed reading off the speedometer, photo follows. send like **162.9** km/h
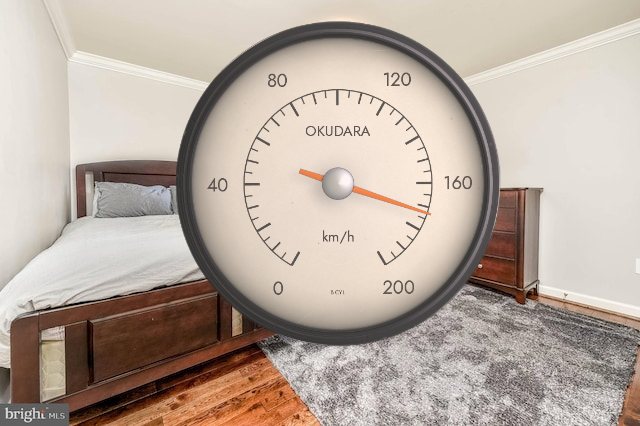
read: **172.5** km/h
